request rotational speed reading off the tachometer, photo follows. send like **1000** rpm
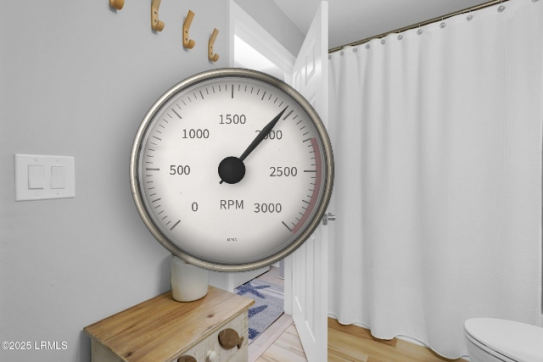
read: **1950** rpm
